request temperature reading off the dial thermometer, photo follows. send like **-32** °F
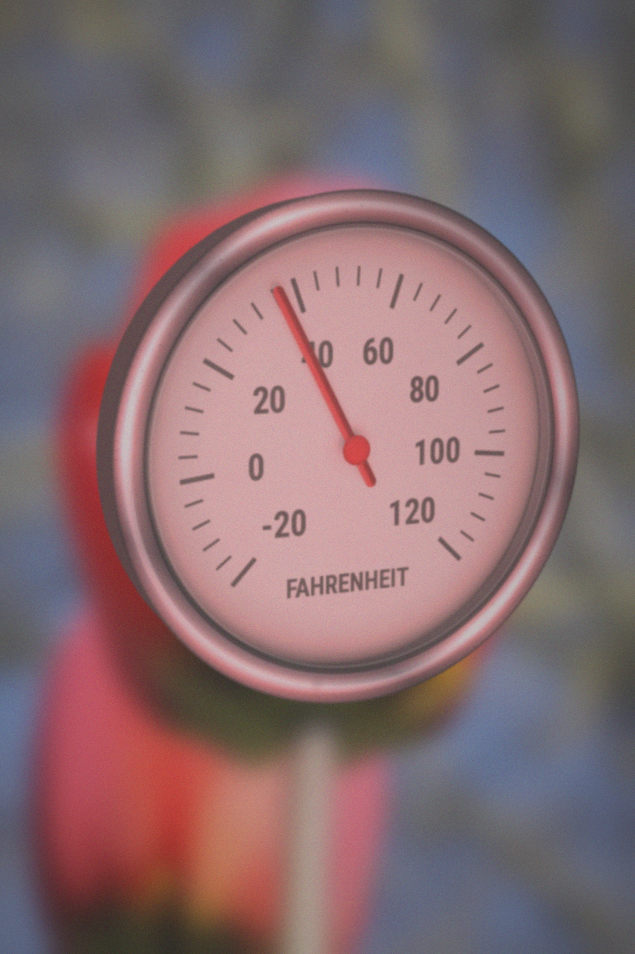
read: **36** °F
